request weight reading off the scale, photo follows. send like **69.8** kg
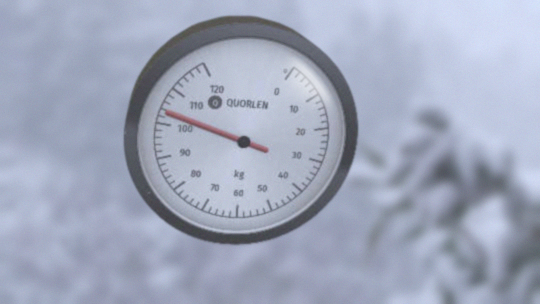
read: **104** kg
